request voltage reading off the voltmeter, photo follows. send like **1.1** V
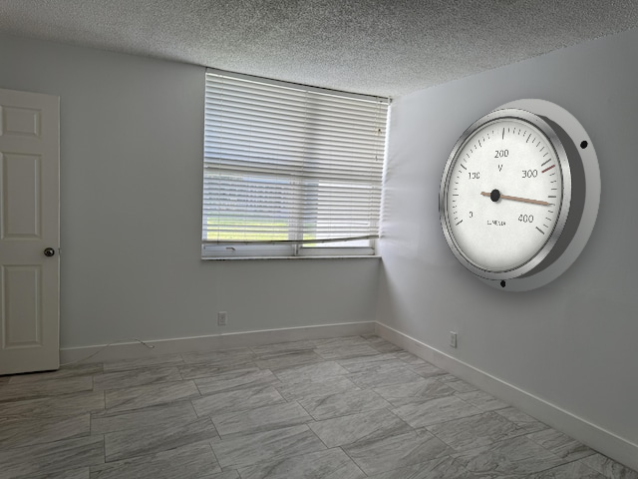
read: **360** V
